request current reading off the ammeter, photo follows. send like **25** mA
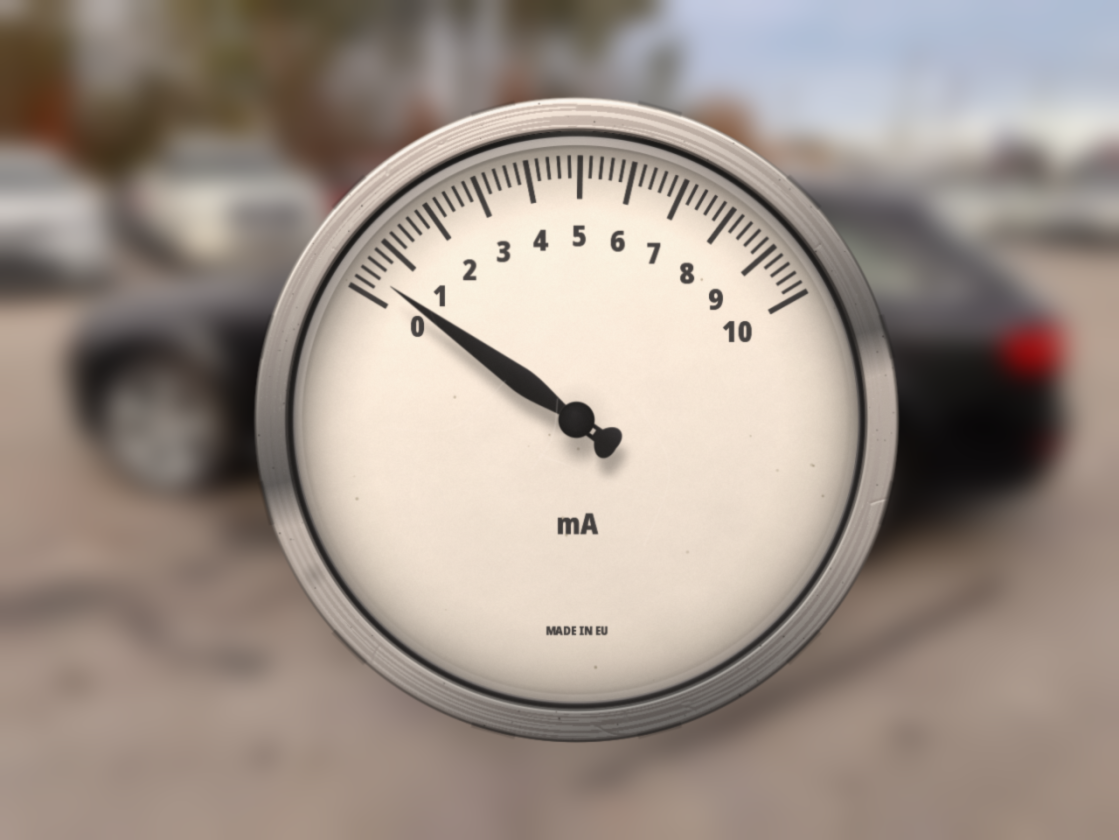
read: **0.4** mA
